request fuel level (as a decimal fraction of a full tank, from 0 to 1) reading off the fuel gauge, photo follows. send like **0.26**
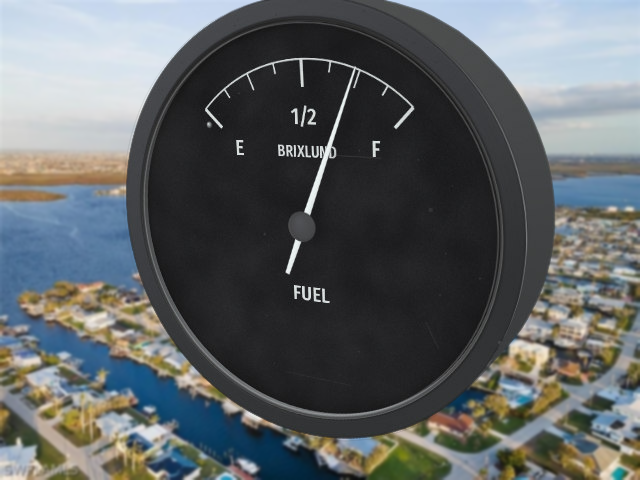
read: **0.75**
